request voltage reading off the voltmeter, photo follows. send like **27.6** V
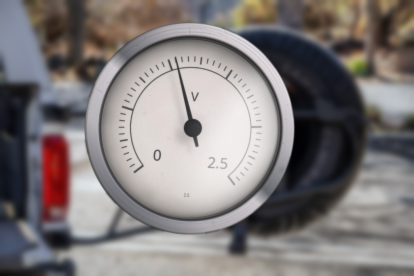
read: **1.05** V
